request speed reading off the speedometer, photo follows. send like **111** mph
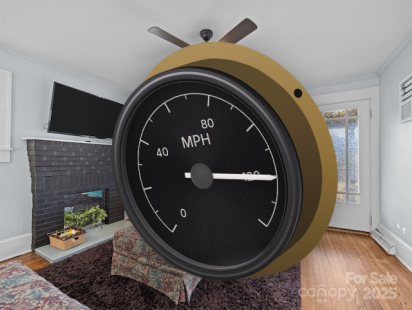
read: **120** mph
